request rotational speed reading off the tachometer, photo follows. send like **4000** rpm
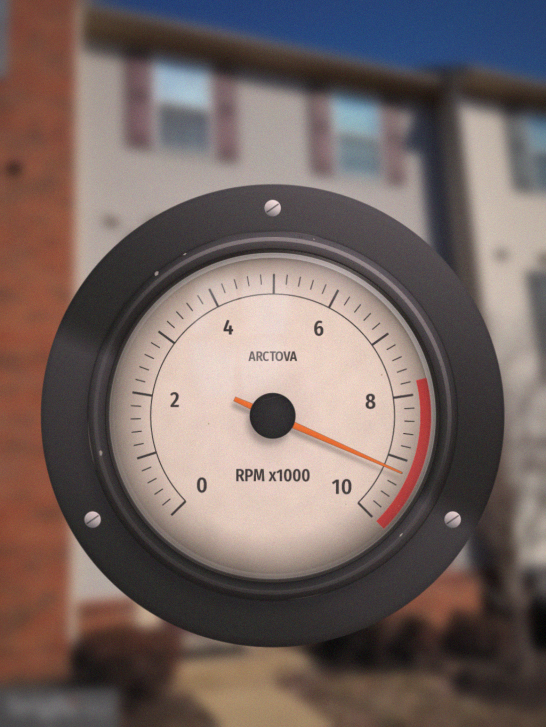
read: **9200** rpm
